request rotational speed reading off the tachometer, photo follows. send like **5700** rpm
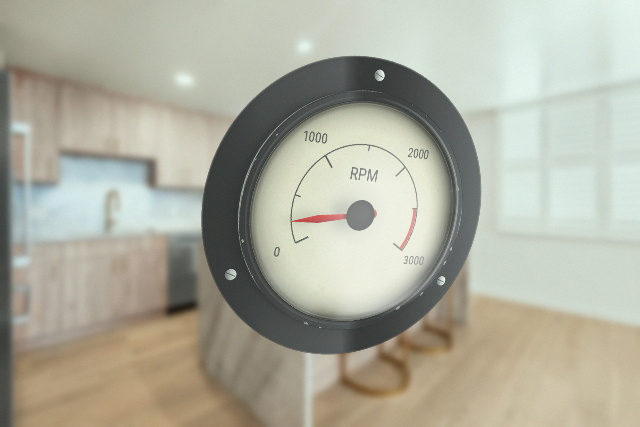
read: **250** rpm
